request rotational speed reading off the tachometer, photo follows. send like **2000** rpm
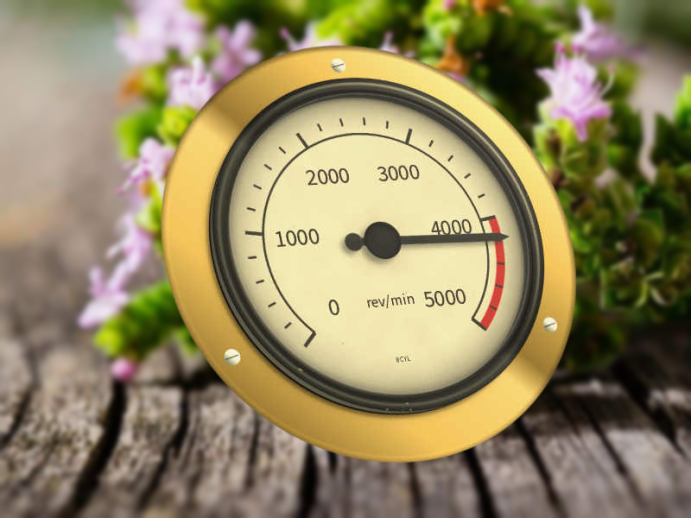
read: **4200** rpm
